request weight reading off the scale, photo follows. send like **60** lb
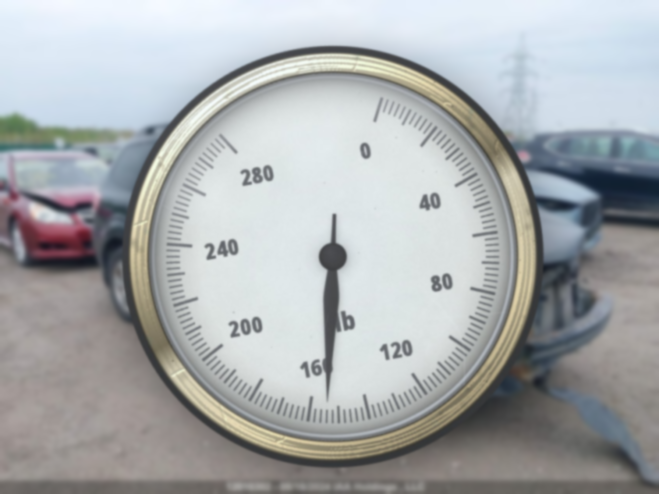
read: **154** lb
